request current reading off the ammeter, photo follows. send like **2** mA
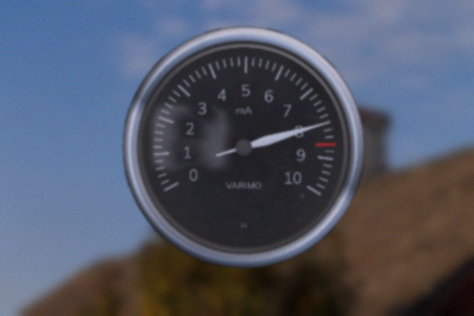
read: **8** mA
